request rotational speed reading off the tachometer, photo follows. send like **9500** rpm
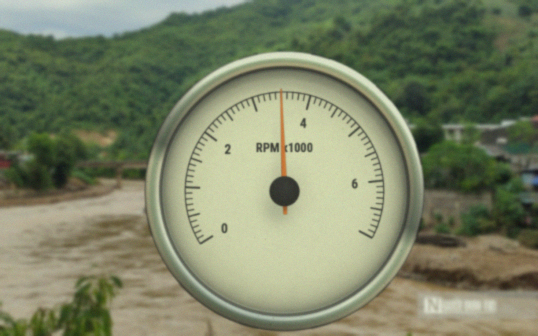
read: **3500** rpm
